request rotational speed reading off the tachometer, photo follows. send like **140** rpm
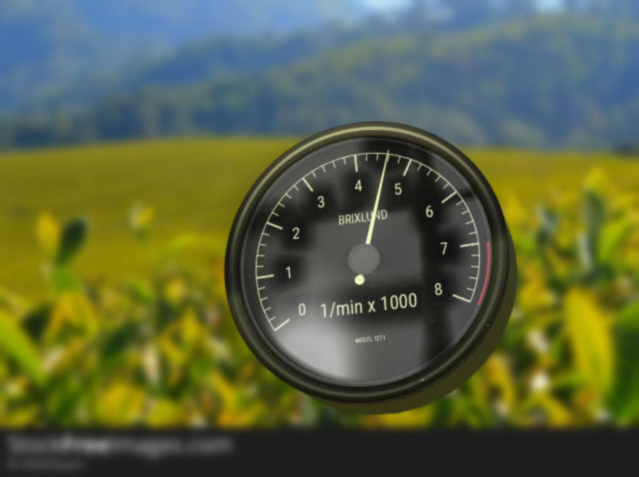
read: **4600** rpm
